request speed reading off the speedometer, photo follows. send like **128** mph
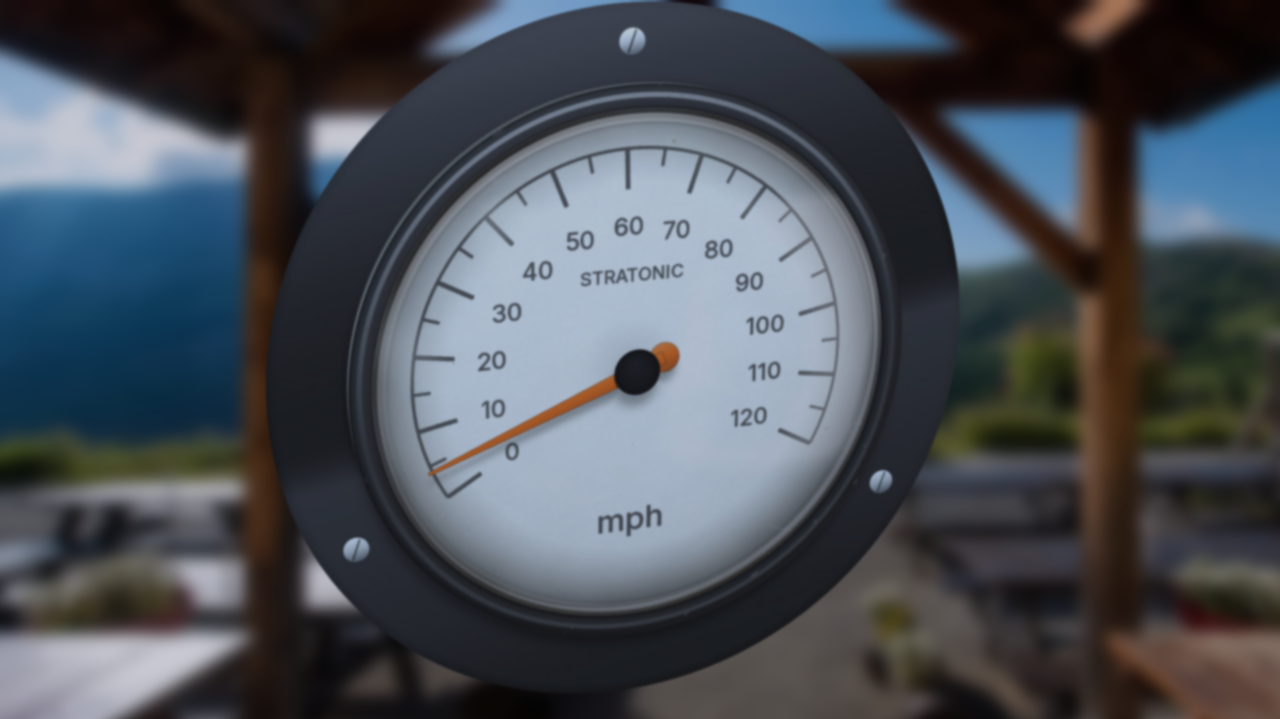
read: **5** mph
